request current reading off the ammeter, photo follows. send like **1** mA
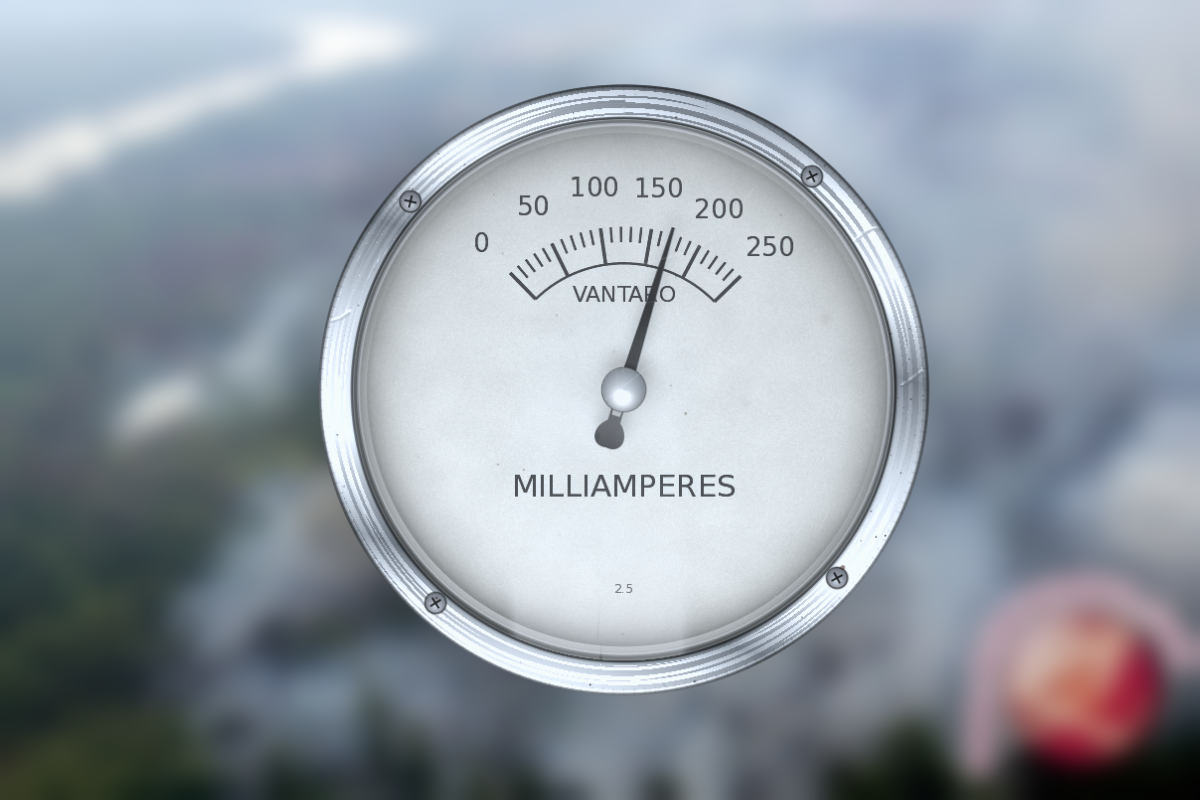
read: **170** mA
